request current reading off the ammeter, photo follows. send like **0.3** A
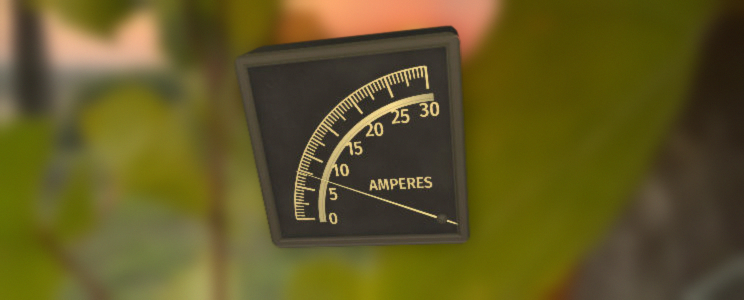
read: **7.5** A
